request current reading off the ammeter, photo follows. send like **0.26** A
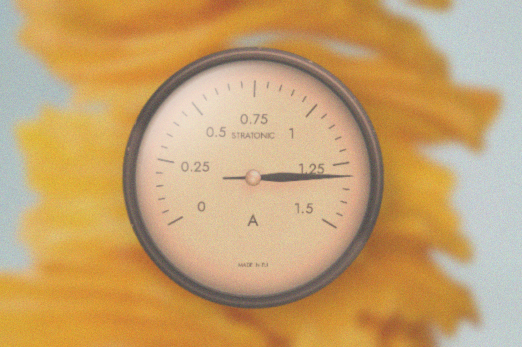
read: **1.3** A
